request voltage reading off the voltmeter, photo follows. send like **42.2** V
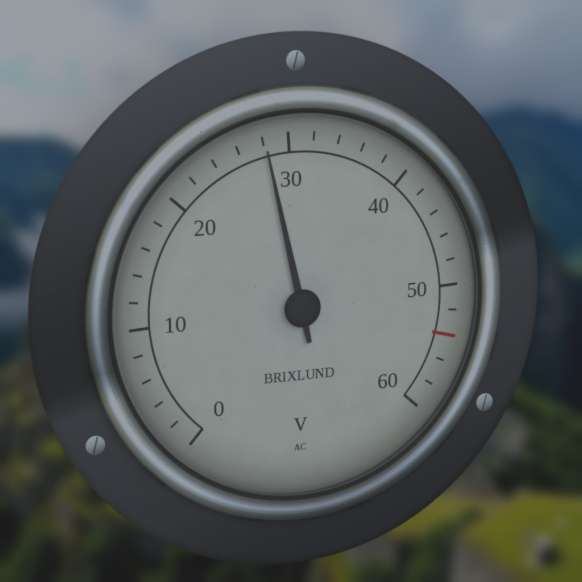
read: **28** V
